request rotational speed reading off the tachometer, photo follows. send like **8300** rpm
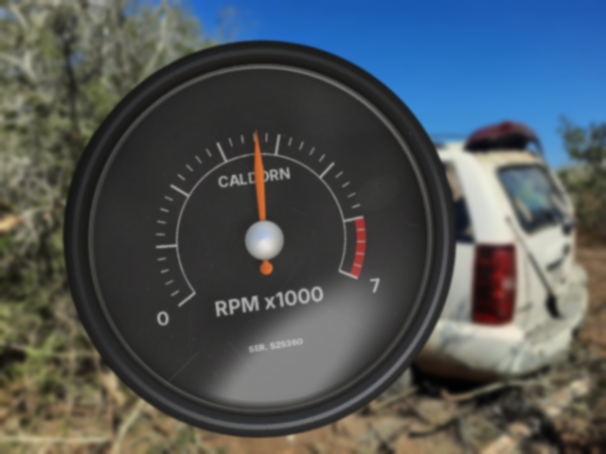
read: **3600** rpm
